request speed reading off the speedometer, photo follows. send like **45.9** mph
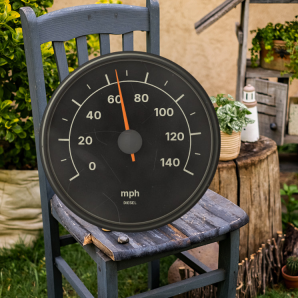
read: **65** mph
